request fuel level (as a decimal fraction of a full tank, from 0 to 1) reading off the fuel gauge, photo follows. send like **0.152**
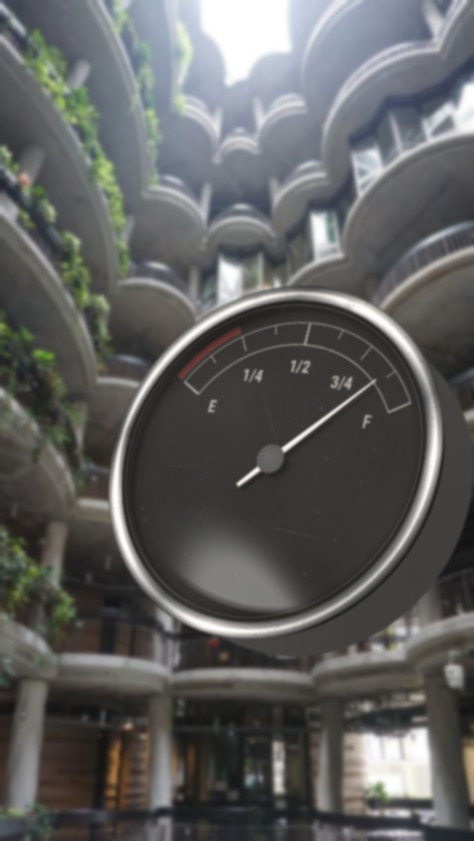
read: **0.875**
